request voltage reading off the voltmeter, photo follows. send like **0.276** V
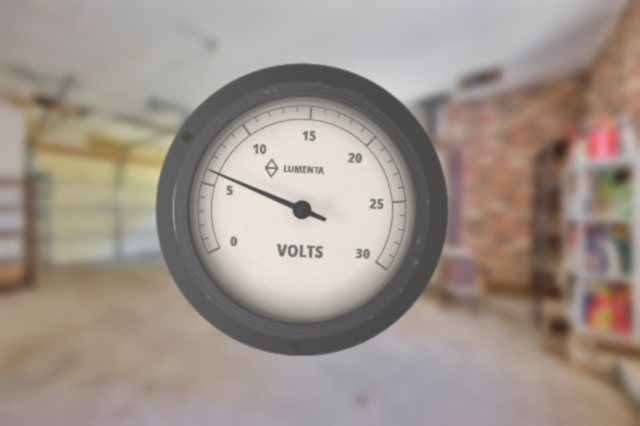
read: **6** V
